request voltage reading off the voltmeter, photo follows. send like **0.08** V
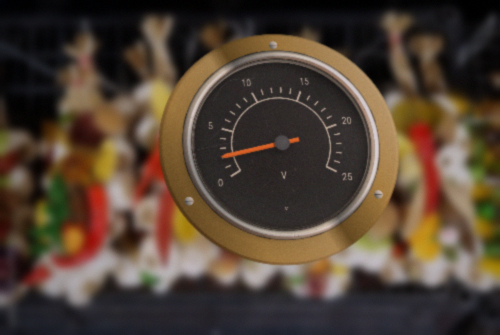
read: **2** V
